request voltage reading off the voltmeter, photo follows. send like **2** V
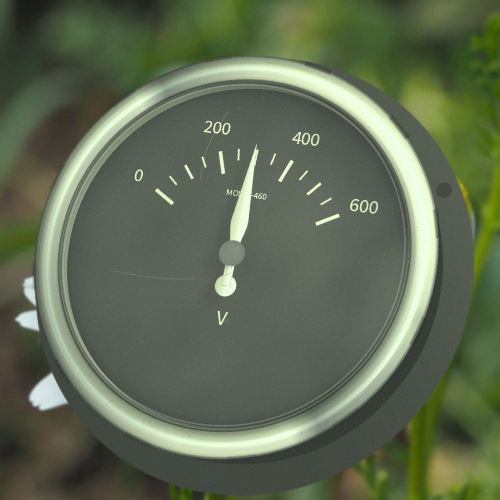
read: **300** V
